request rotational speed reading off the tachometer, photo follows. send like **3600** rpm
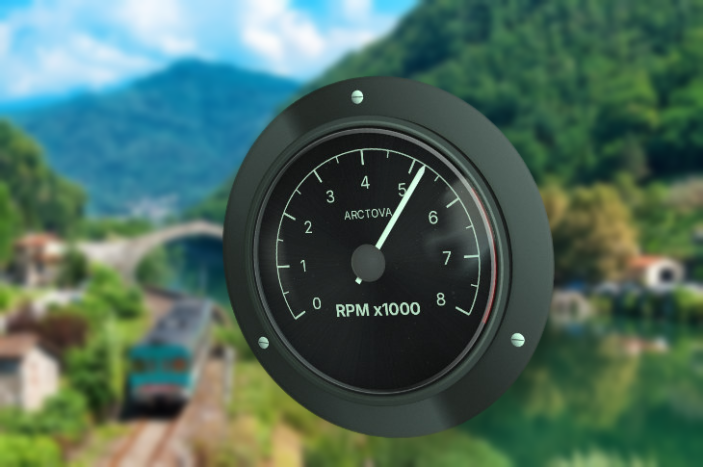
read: **5250** rpm
